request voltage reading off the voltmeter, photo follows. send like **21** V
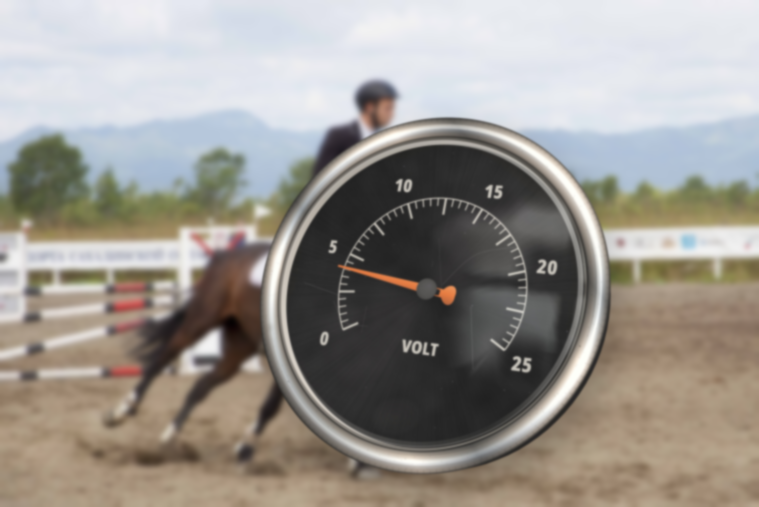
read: **4** V
